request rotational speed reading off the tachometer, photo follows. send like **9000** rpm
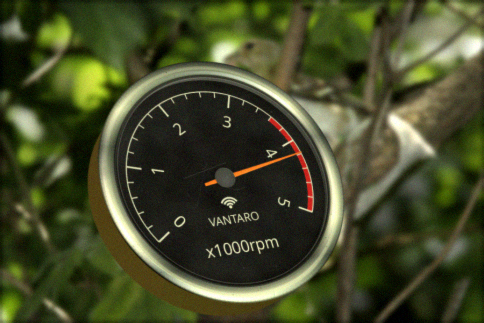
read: **4200** rpm
